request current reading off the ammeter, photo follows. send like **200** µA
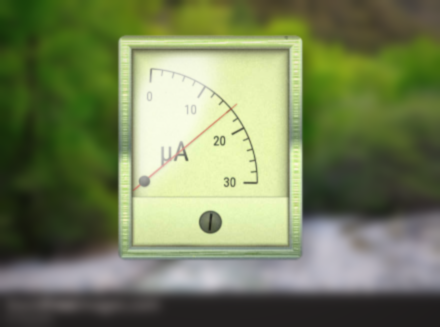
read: **16** µA
